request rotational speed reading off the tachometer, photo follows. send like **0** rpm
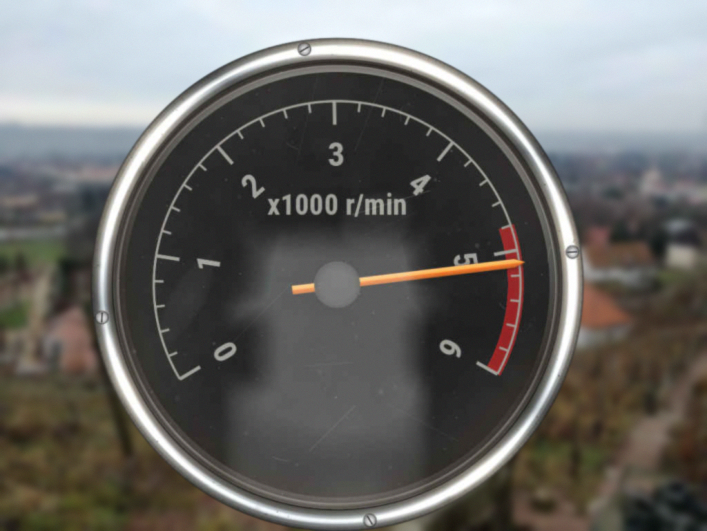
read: **5100** rpm
